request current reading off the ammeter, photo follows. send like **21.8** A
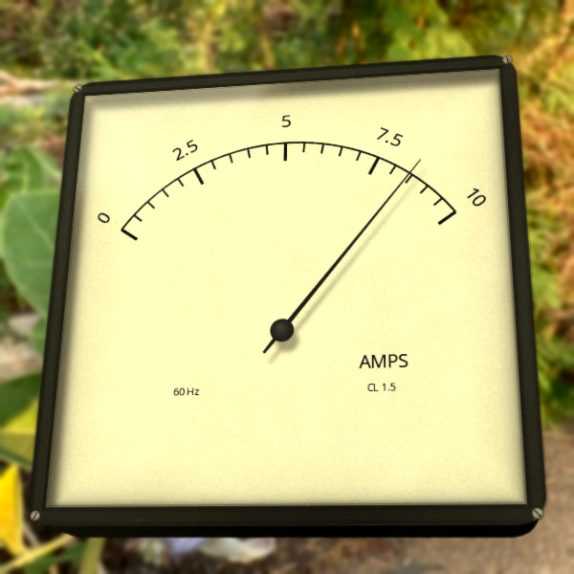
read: **8.5** A
